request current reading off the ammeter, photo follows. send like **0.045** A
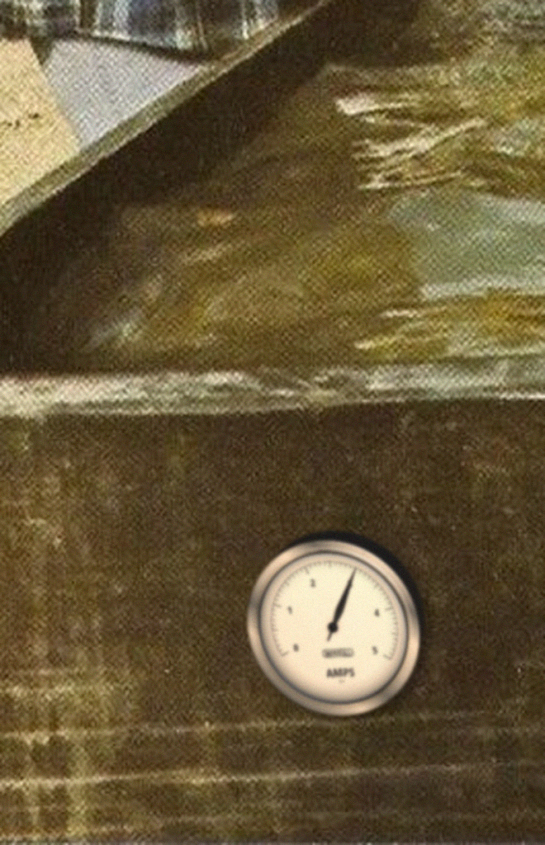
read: **3** A
